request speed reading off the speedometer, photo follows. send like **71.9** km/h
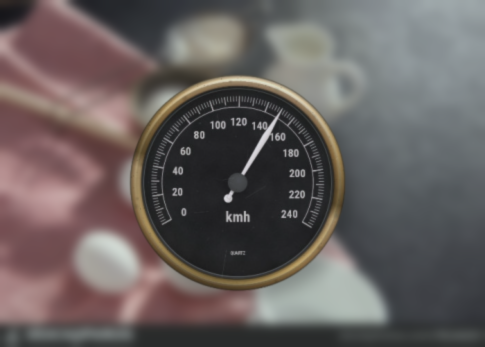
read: **150** km/h
